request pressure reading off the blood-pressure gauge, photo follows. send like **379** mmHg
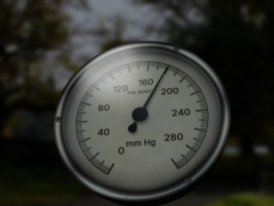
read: **180** mmHg
